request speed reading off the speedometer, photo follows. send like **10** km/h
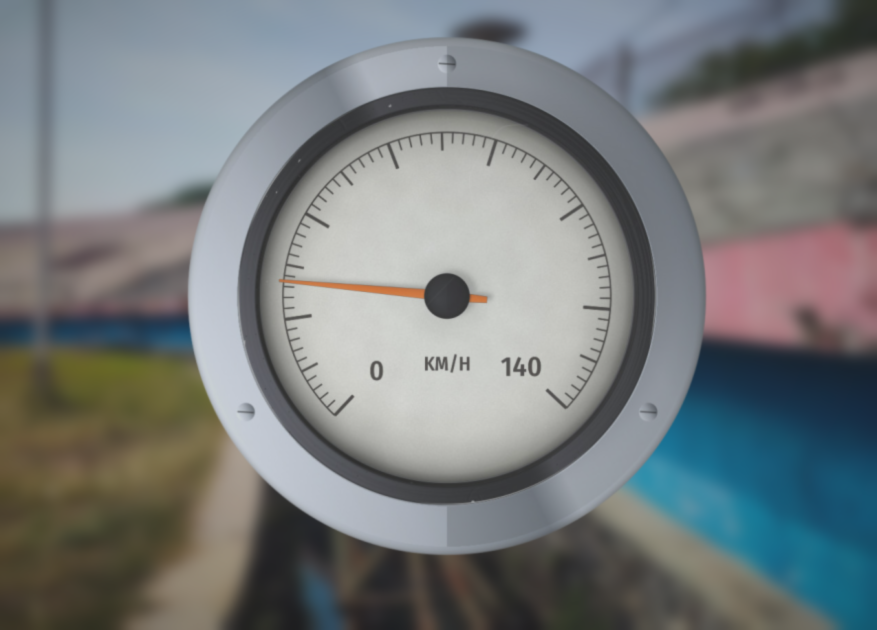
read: **27** km/h
